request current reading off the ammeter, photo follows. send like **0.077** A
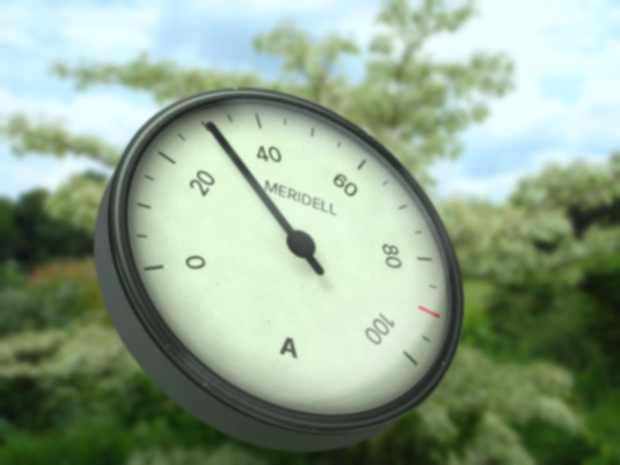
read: **30** A
